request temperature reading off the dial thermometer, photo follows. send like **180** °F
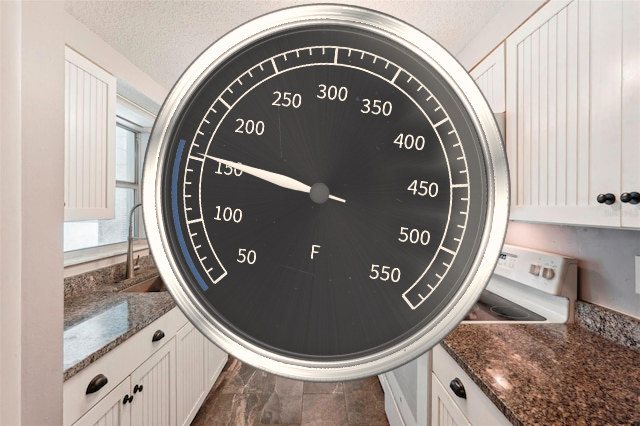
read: **155** °F
